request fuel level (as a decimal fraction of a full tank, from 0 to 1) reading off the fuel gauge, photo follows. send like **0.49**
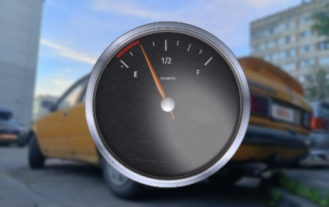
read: **0.25**
